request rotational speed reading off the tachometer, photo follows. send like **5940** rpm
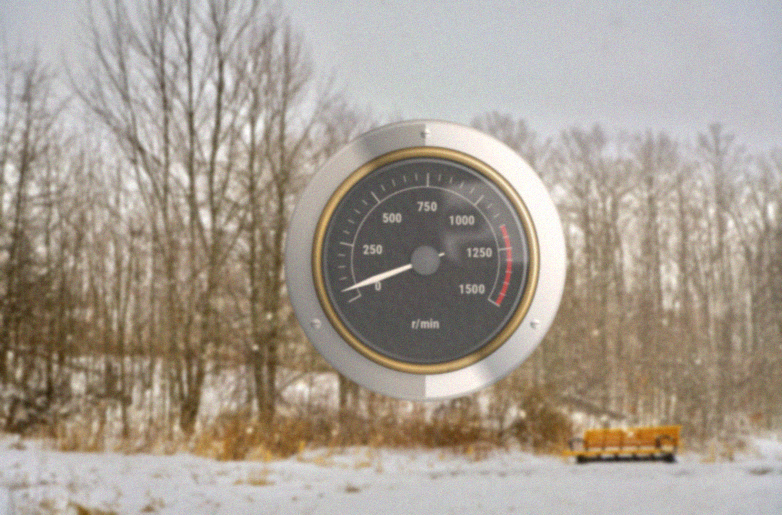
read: **50** rpm
